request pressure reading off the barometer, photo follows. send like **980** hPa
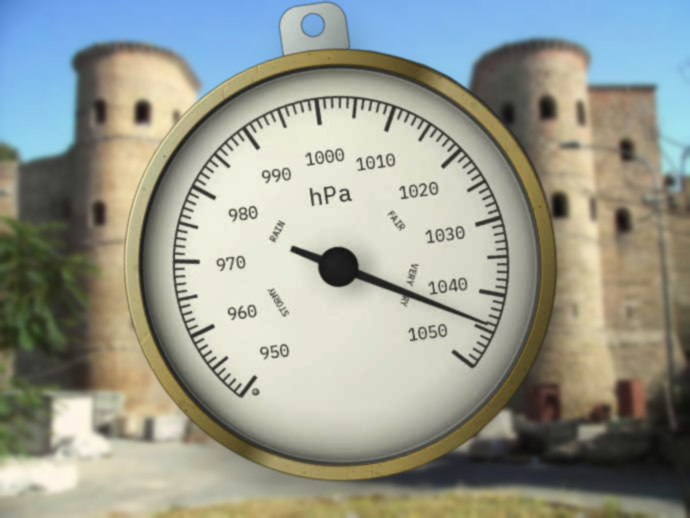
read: **1044** hPa
